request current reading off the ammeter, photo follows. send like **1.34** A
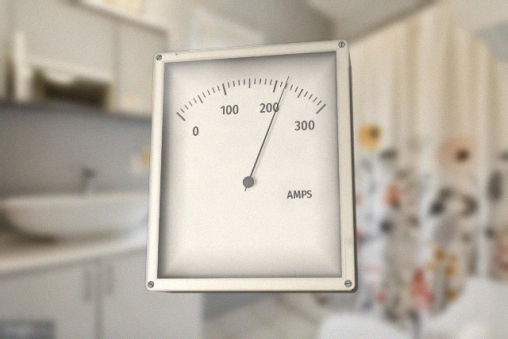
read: **220** A
